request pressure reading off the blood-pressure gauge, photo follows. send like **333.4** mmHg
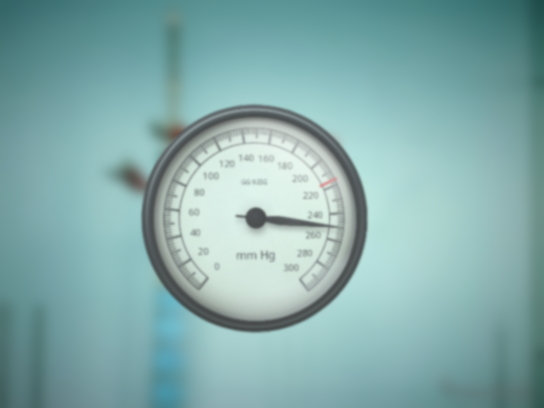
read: **250** mmHg
